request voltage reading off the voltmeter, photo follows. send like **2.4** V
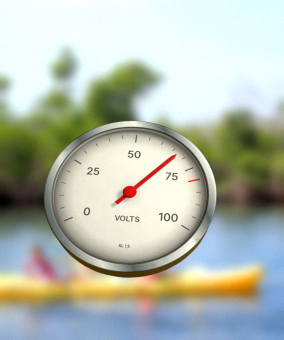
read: **67.5** V
